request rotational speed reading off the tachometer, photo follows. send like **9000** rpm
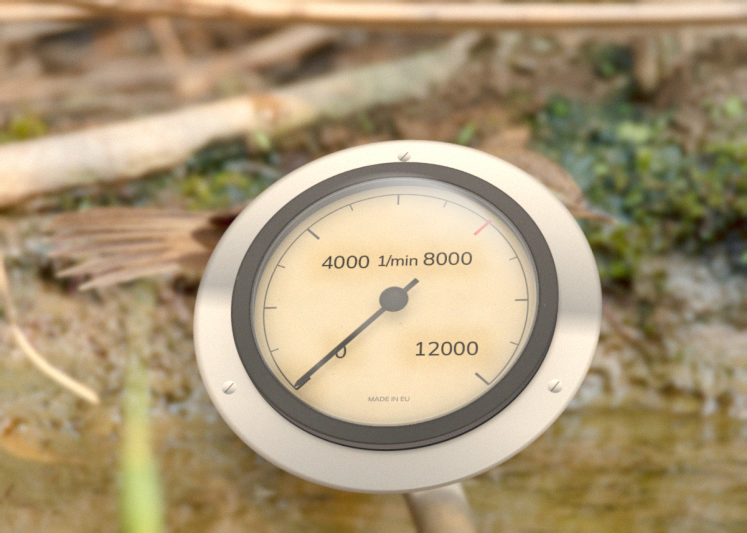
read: **0** rpm
